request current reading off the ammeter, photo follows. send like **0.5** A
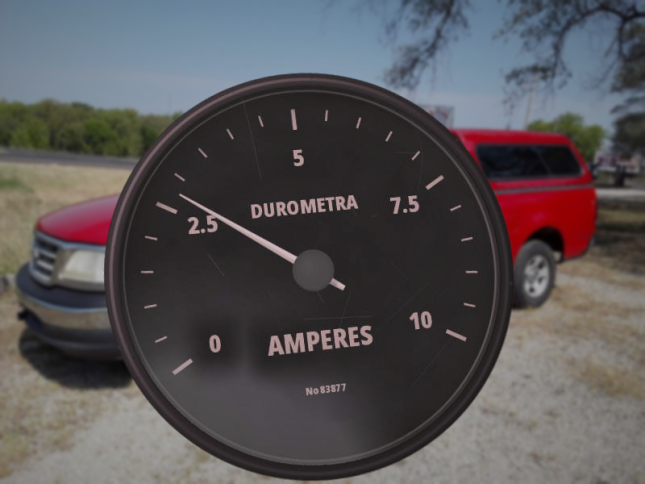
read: **2.75** A
